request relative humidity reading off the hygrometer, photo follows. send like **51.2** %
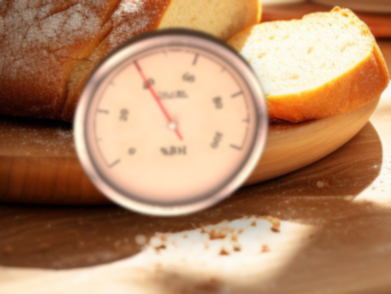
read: **40** %
